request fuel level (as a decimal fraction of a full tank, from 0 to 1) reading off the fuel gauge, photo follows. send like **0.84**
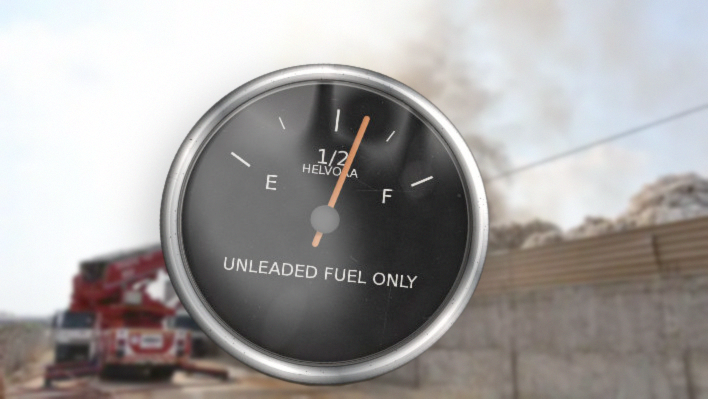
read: **0.625**
